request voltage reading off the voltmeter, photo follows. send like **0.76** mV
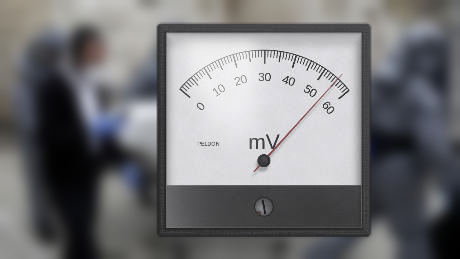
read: **55** mV
